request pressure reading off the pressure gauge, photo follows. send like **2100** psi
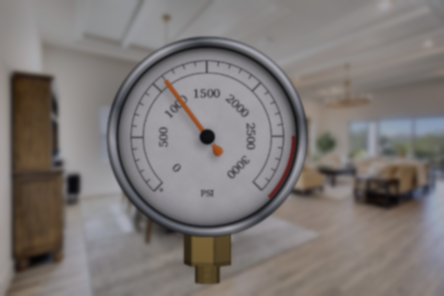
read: **1100** psi
